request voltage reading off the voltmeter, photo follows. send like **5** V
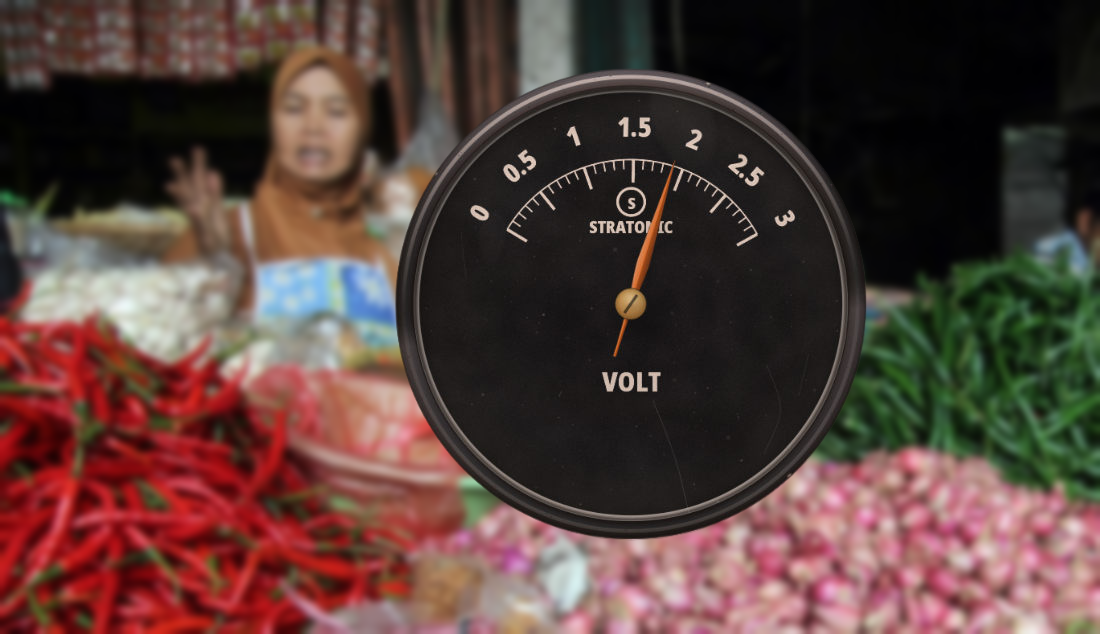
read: **1.9** V
